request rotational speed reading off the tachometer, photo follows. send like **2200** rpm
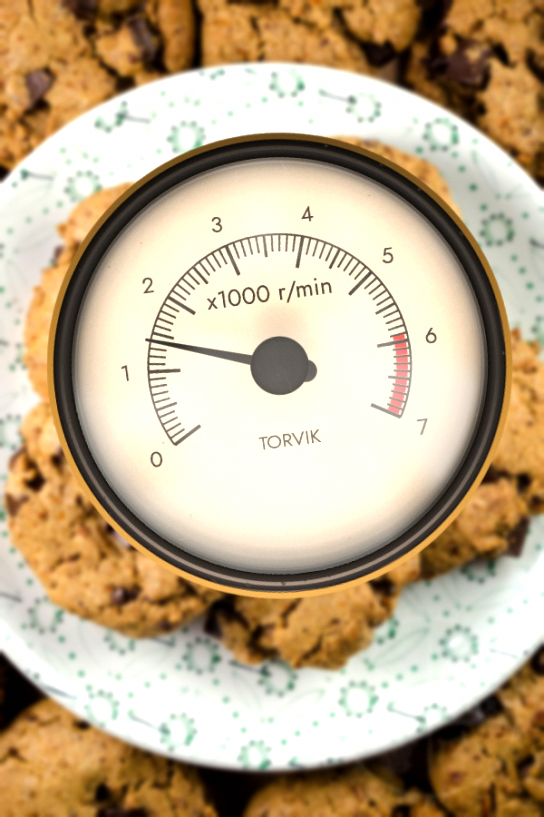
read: **1400** rpm
